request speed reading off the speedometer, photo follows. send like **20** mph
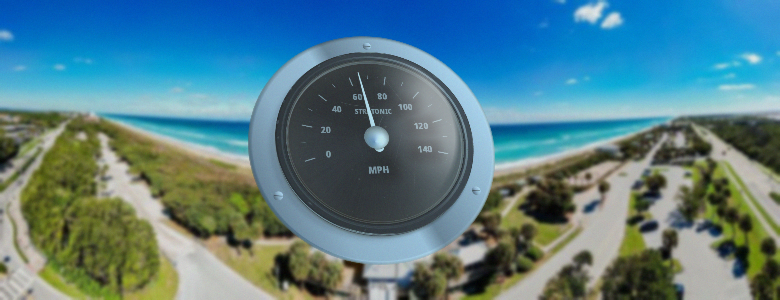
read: **65** mph
